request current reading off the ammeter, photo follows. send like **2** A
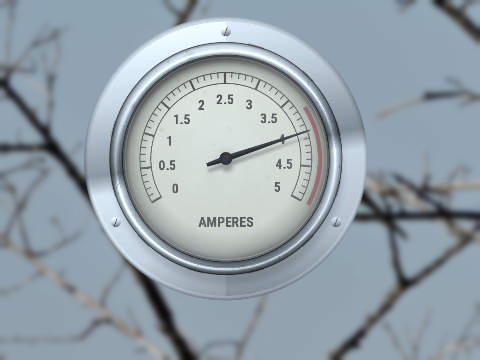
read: **4** A
